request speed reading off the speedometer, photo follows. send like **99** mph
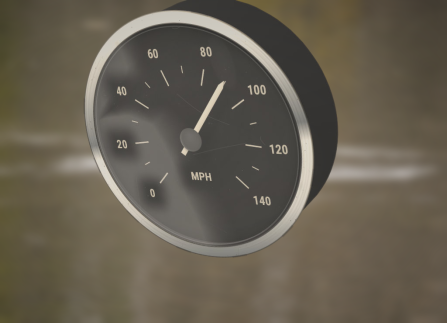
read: **90** mph
